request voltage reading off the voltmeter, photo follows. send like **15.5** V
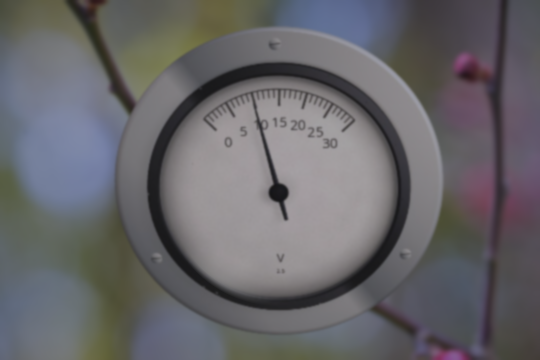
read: **10** V
